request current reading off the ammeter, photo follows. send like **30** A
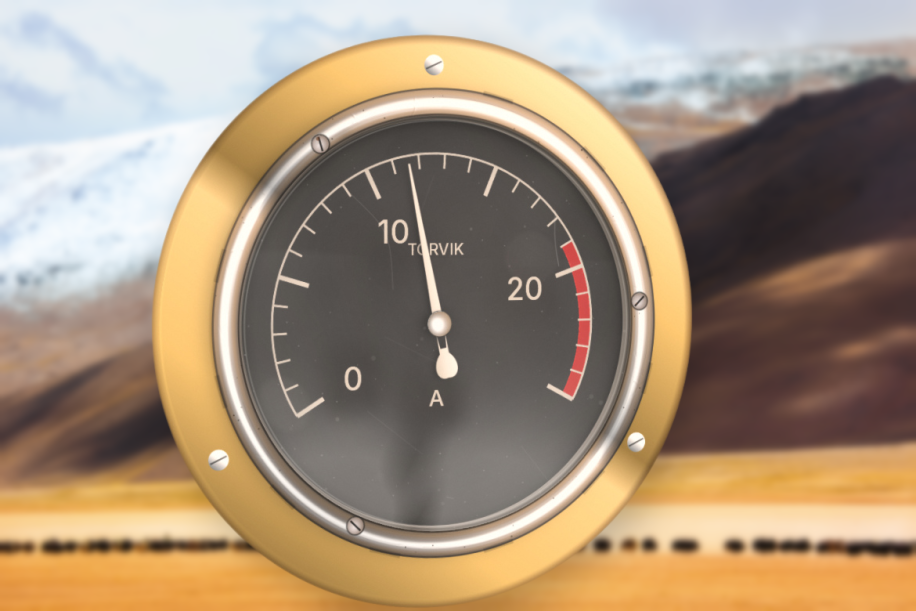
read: **11.5** A
